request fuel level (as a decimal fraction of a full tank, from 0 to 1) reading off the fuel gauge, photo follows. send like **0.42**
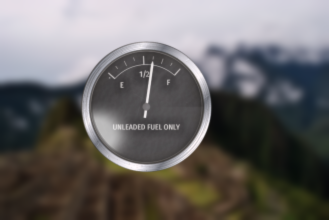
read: **0.625**
